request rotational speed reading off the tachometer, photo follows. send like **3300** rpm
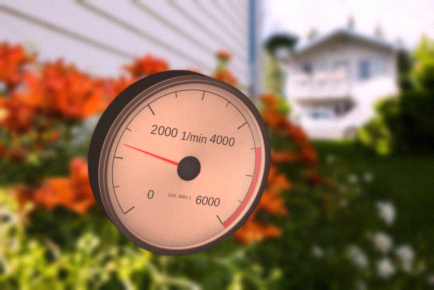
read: **1250** rpm
